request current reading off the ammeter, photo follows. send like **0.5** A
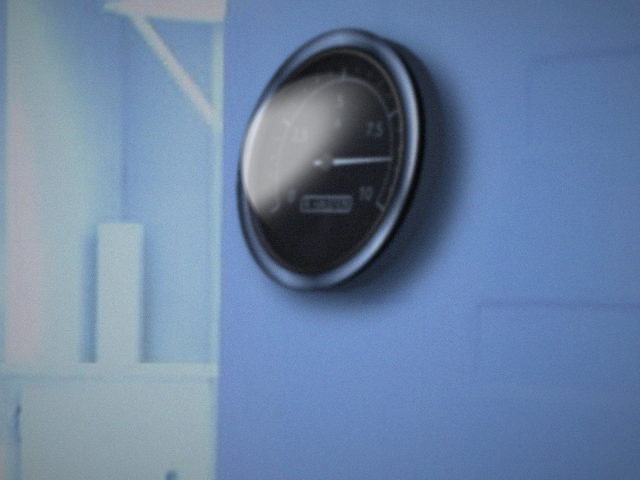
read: **8.75** A
